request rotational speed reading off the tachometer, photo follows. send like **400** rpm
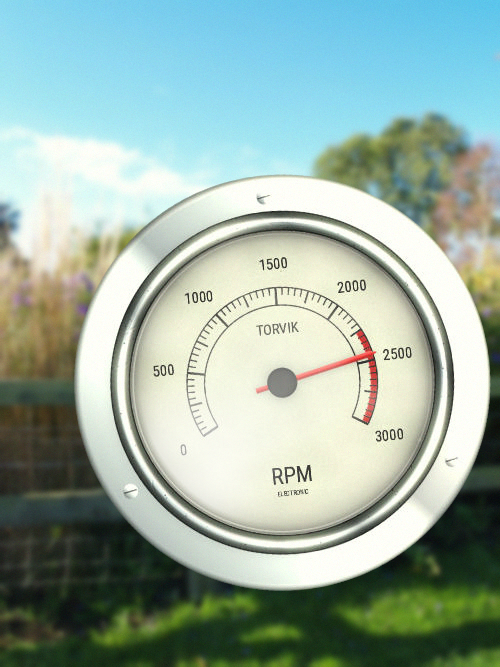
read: **2450** rpm
